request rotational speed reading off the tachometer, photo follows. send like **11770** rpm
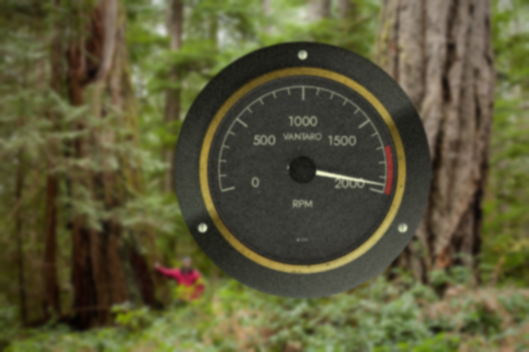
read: **1950** rpm
